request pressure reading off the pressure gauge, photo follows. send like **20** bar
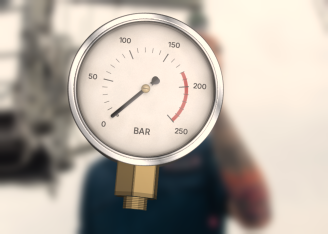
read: **0** bar
